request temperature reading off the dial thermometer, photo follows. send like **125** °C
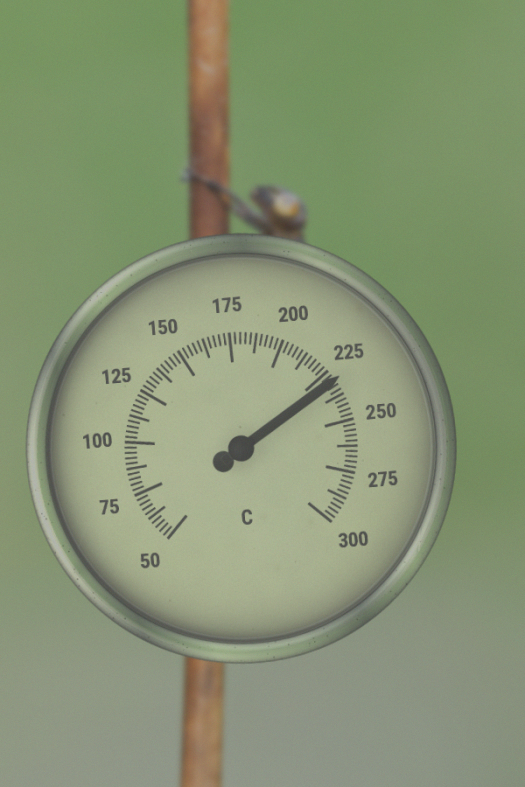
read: **230** °C
